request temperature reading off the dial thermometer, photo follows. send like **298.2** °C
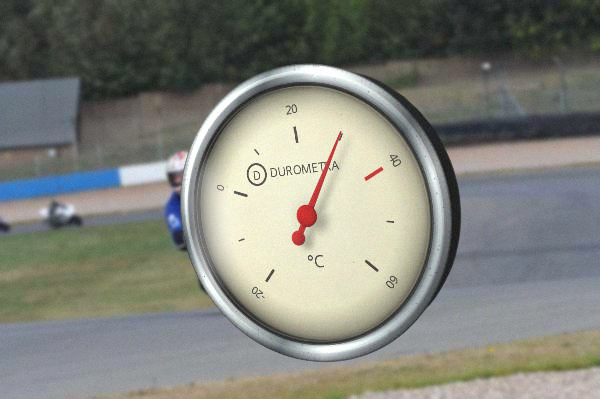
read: **30** °C
